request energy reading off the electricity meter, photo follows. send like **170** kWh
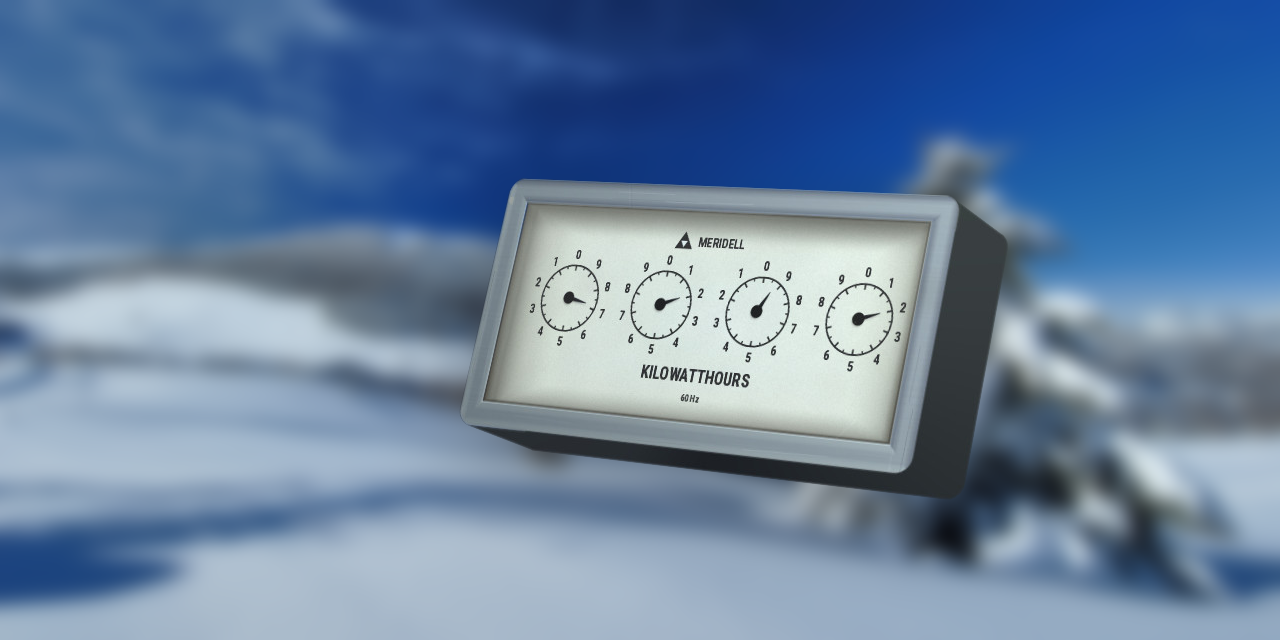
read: **7192** kWh
